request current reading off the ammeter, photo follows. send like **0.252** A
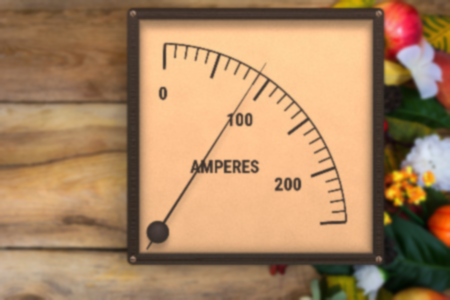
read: **90** A
